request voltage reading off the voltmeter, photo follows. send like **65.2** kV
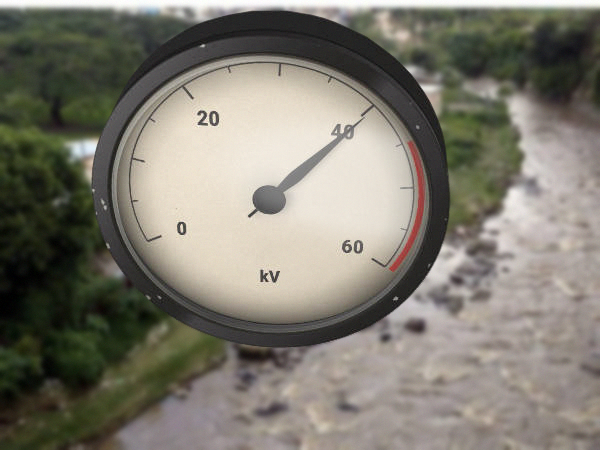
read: **40** kV
